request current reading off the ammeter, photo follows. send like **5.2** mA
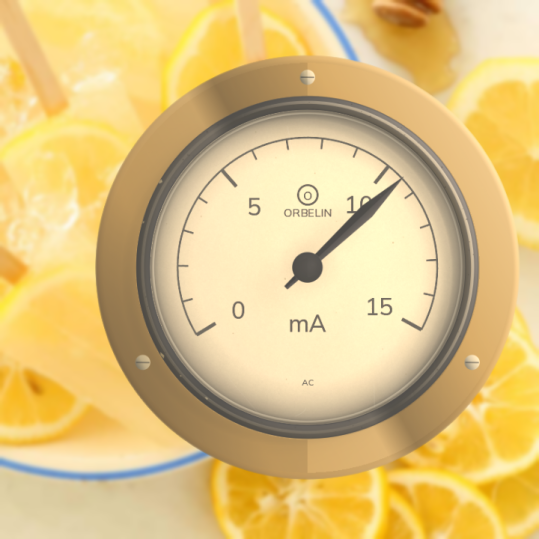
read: **10.5** mA
